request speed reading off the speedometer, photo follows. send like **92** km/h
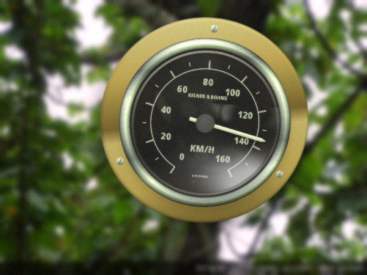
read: **135** km/h
